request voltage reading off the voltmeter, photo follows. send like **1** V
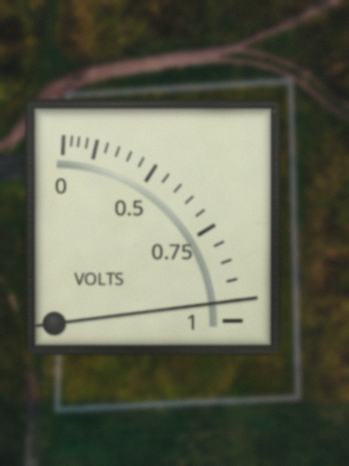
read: **0.95** V
